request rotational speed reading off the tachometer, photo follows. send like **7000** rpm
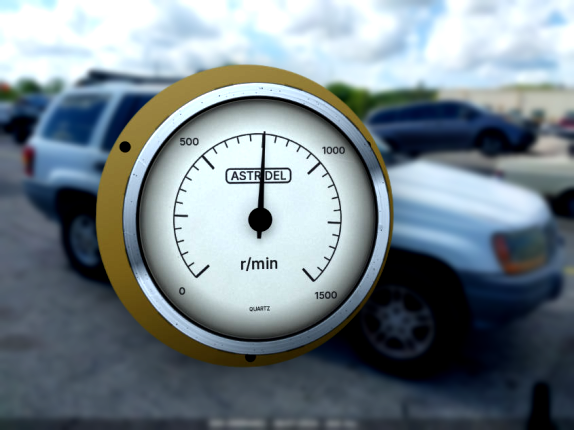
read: **750** rpm
